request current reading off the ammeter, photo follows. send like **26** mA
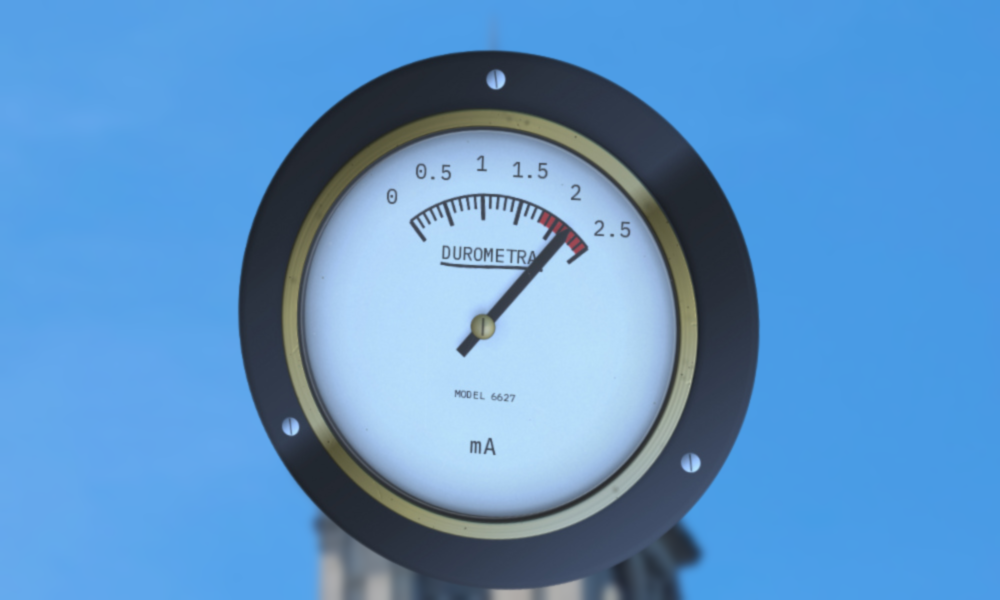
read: **2.2** mA
